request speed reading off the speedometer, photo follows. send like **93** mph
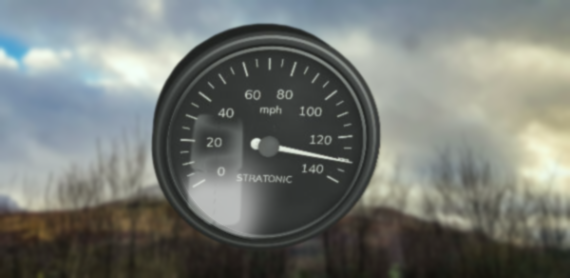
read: **130** mph
